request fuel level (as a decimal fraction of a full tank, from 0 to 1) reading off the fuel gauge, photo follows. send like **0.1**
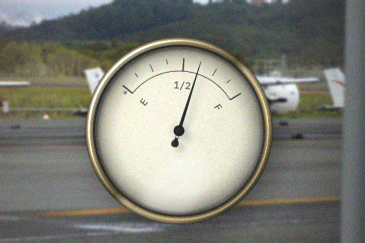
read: **0.625**
